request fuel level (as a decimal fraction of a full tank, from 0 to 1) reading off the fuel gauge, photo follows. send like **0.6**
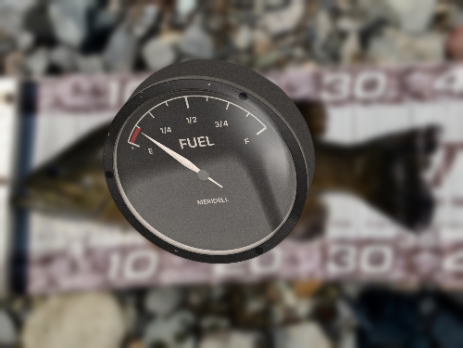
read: **0.125**
